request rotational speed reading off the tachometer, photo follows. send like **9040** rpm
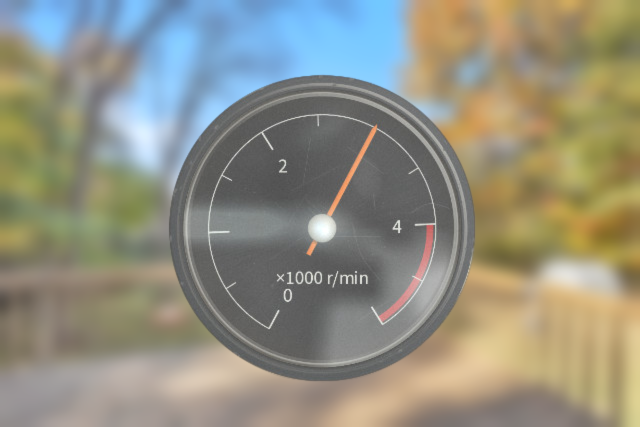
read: **3000** rpm
